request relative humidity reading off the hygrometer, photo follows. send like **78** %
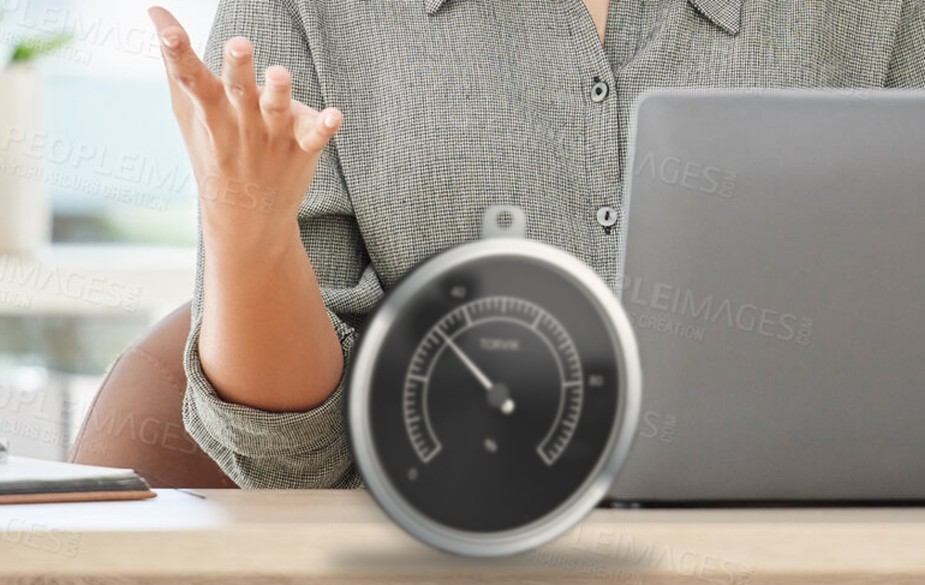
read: **32** %
